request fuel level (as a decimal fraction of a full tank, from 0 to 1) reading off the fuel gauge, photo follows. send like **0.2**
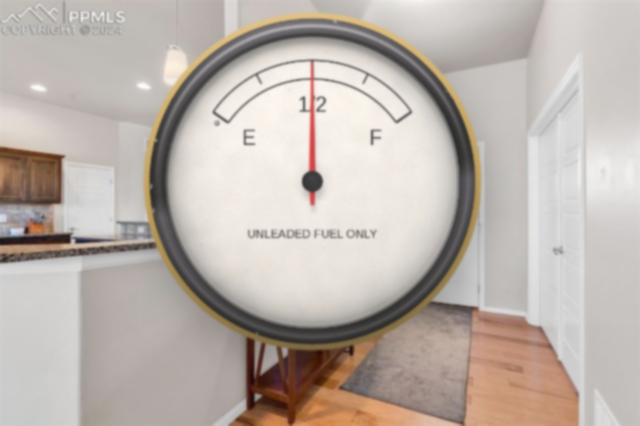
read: **0.5**
